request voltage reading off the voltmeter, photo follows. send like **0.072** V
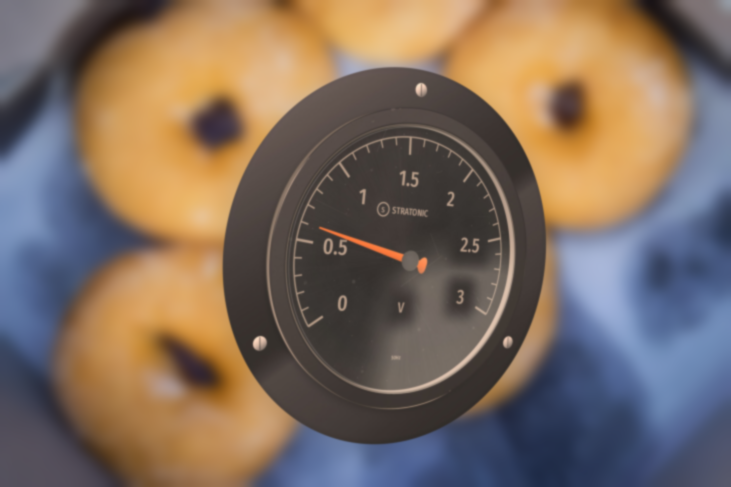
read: **0.6** V
